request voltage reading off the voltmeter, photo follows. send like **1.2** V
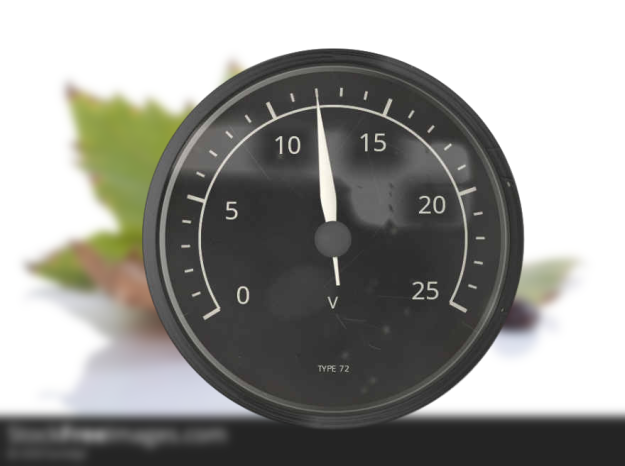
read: **12** V
